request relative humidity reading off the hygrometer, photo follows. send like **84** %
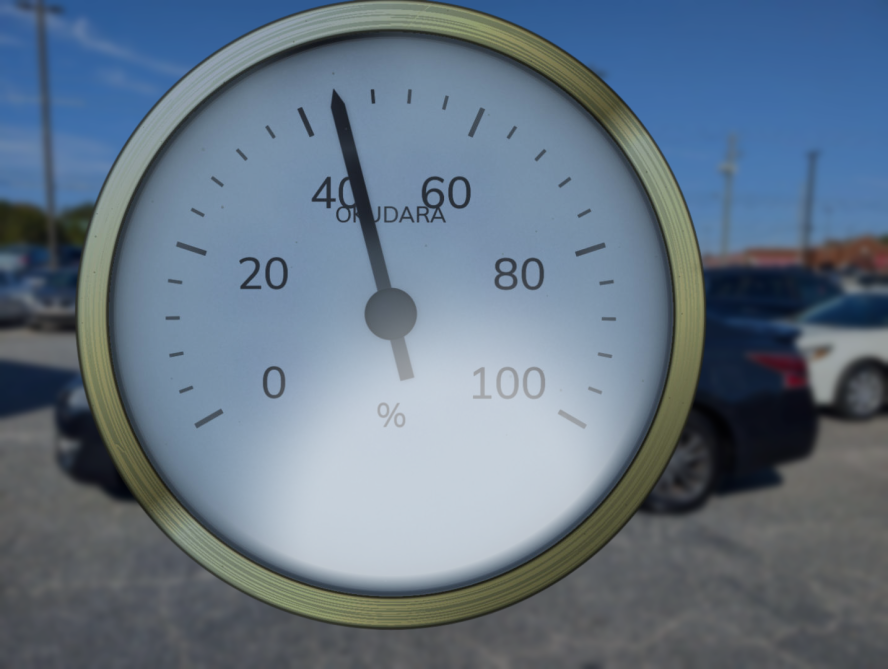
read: **44** %
